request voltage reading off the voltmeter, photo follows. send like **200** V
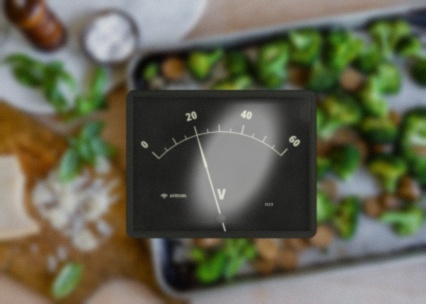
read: **20** V
